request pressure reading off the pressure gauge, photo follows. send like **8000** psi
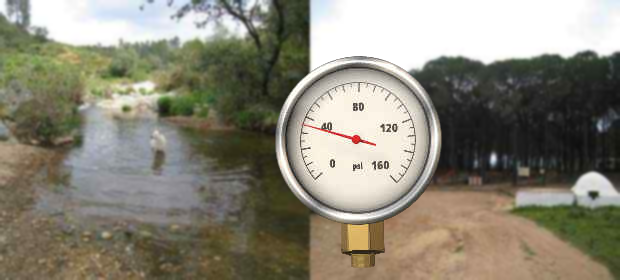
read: **35** psi
